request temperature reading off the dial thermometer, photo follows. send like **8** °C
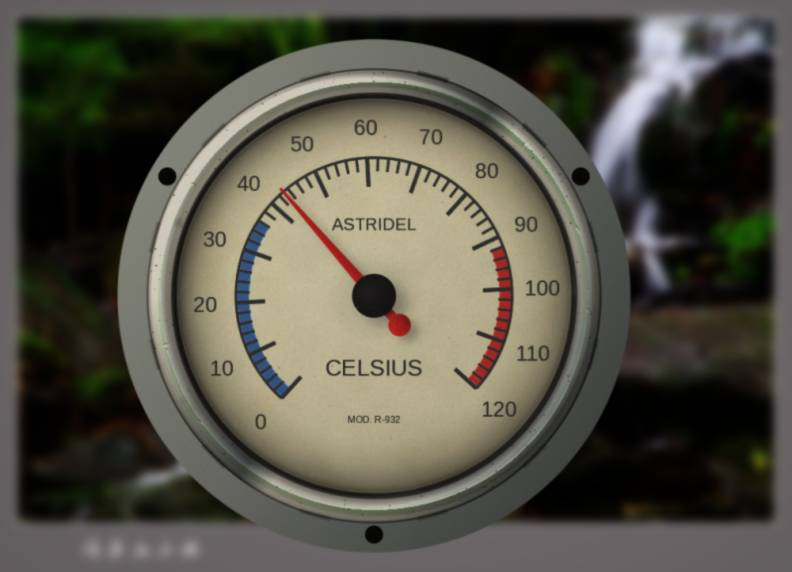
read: **43** °C
